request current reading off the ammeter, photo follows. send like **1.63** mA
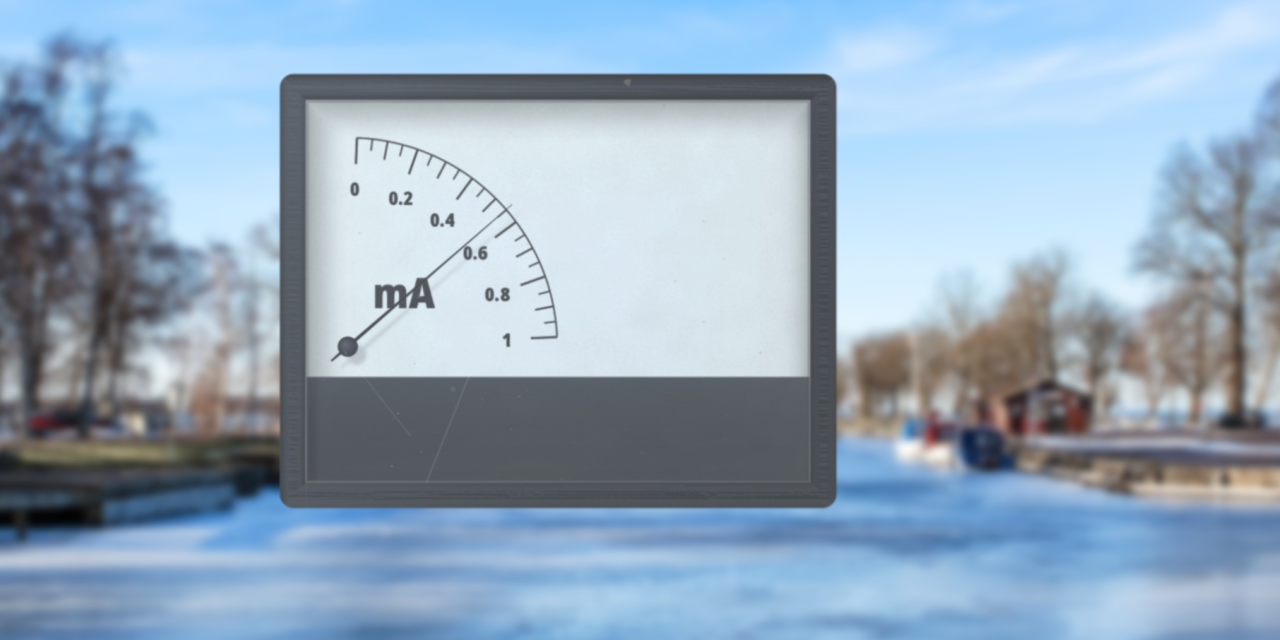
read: **0.55** mA
